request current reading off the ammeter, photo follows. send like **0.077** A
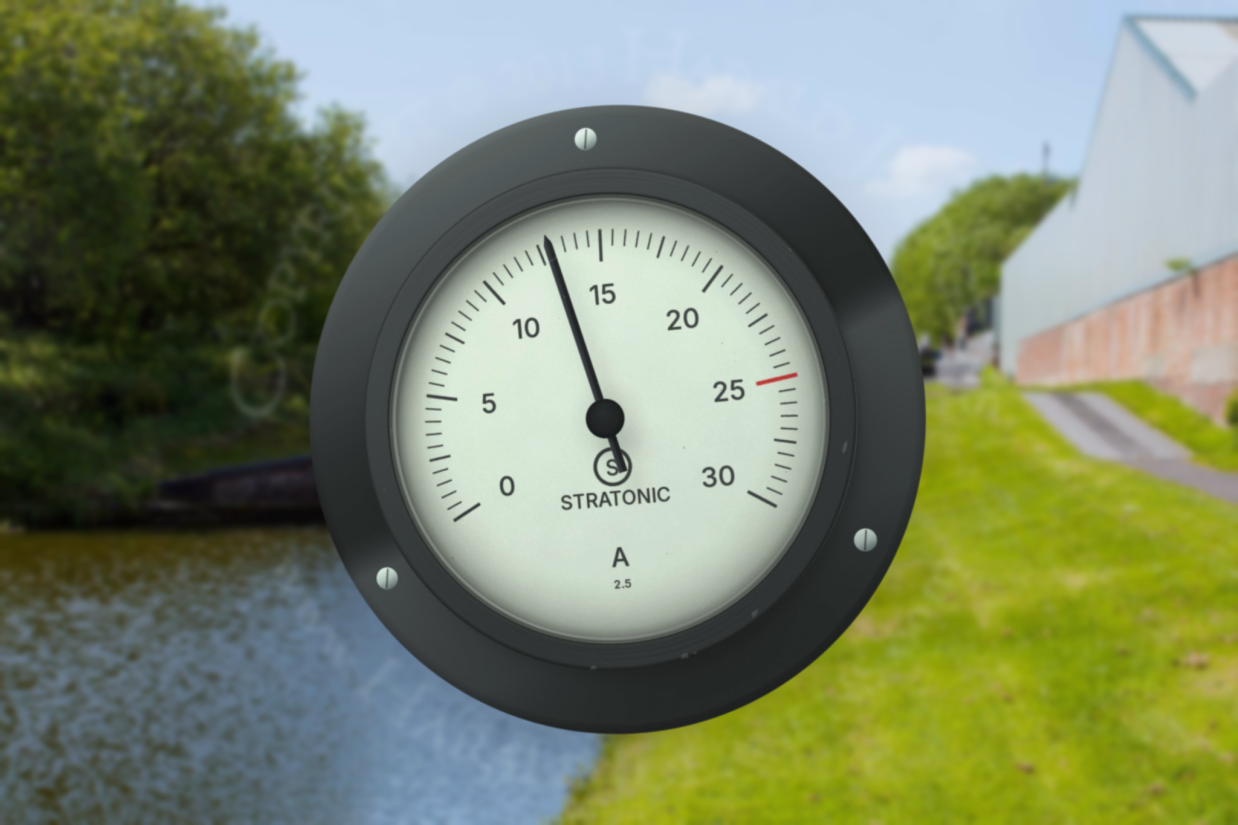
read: **13** A
